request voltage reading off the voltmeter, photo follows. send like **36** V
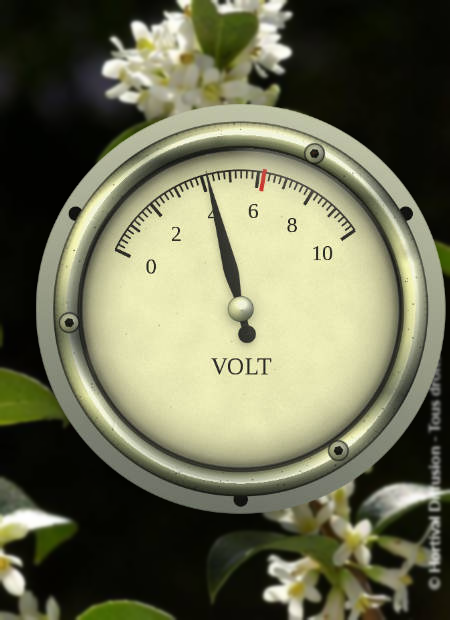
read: **4.2** V
